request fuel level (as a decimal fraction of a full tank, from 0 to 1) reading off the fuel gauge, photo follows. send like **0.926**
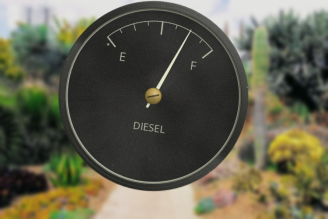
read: **0.75**
